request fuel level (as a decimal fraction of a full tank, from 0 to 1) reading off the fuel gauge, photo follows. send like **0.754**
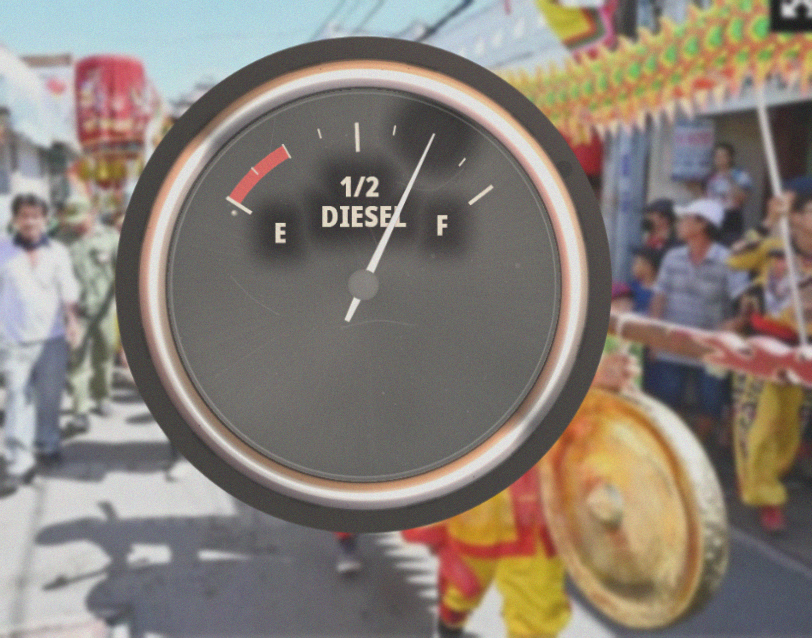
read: **0.75**
